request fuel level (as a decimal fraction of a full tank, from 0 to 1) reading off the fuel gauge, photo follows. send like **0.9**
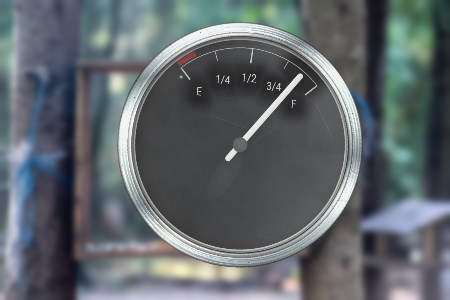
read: **0.875**
